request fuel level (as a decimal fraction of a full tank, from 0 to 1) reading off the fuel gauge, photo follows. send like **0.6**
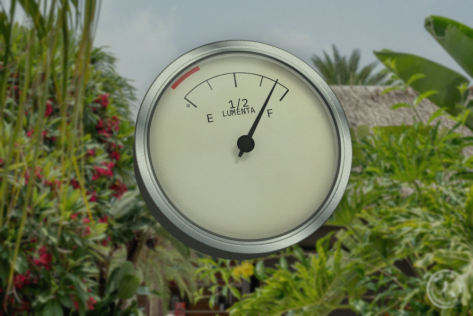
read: **0.875**
